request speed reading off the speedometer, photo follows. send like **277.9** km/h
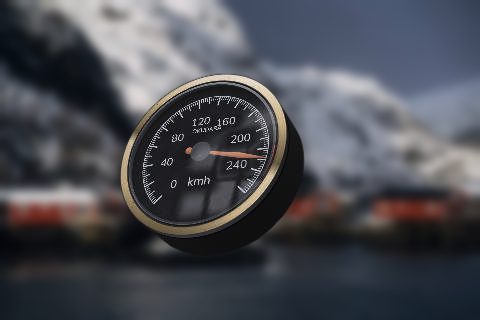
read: **230** km/h
